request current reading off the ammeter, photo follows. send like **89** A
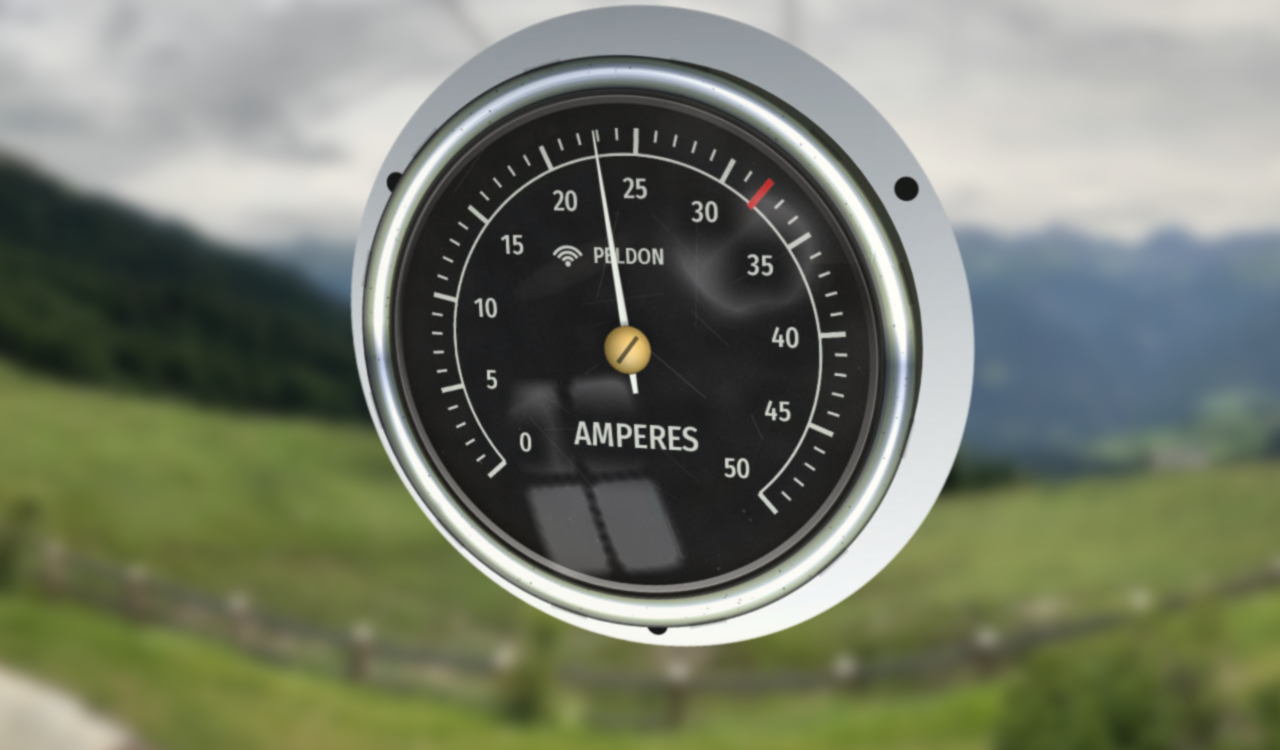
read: **23** A
